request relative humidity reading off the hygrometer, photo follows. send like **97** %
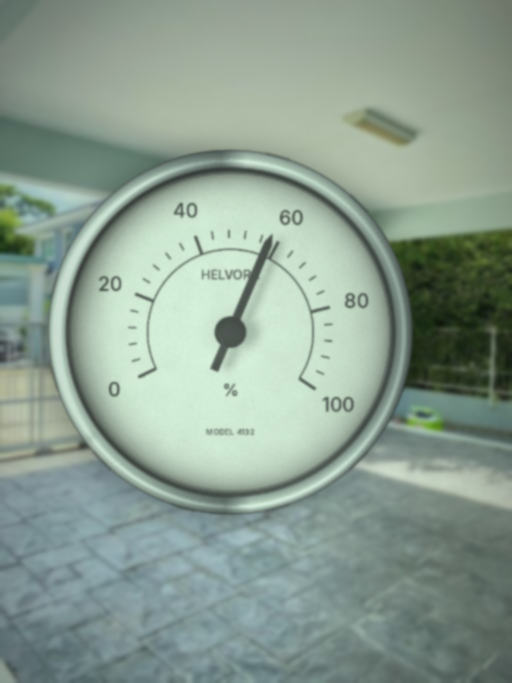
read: **58** %
